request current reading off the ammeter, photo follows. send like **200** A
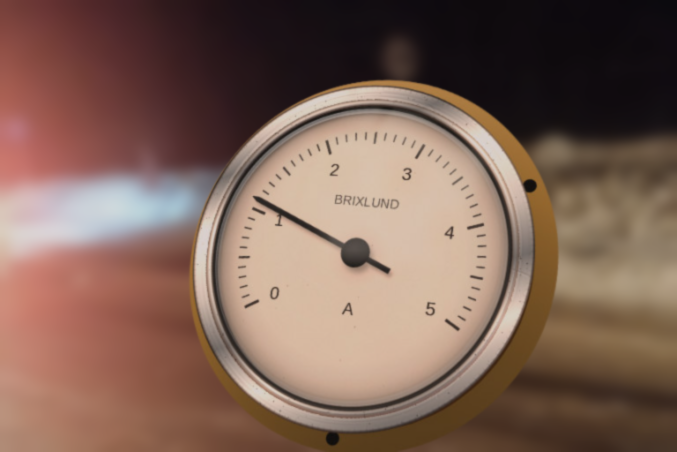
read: **1.1** A
